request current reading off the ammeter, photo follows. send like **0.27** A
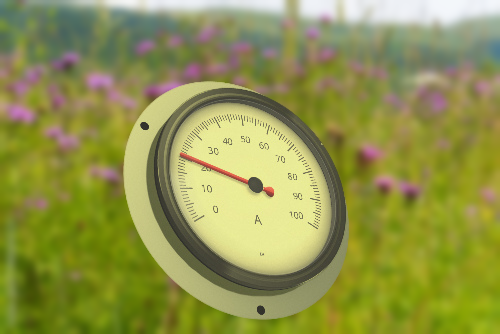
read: **20** A
